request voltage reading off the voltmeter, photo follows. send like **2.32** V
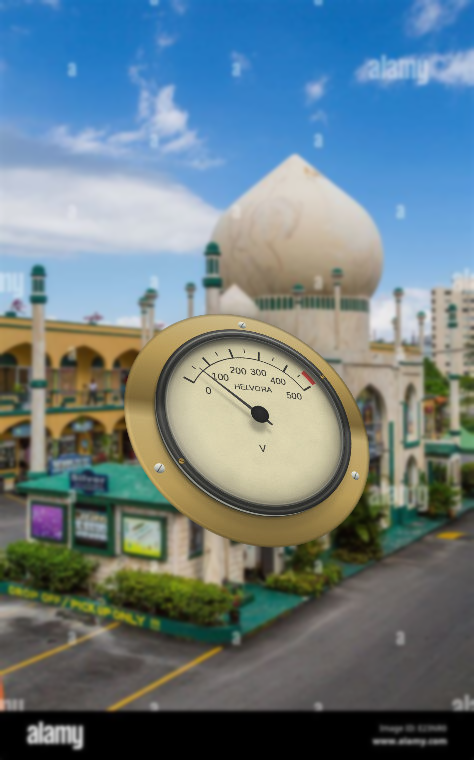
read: **50** V
